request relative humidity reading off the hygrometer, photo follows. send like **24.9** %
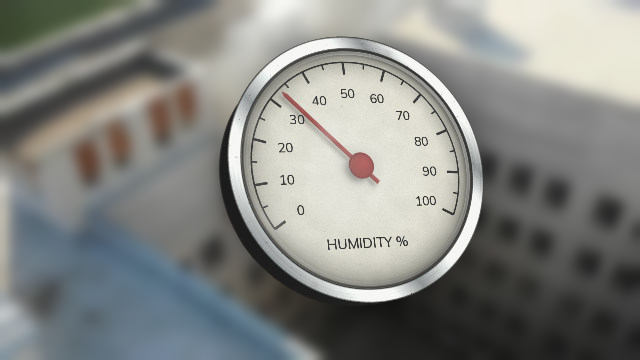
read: **32.5** %
